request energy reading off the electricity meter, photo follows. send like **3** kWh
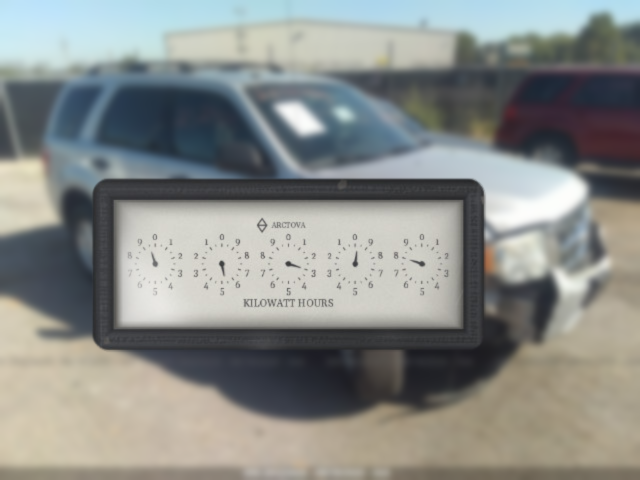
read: **95298** kWh
